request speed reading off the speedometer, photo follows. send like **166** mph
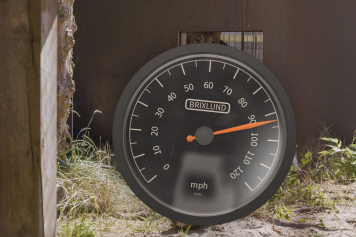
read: **92.5** mph
